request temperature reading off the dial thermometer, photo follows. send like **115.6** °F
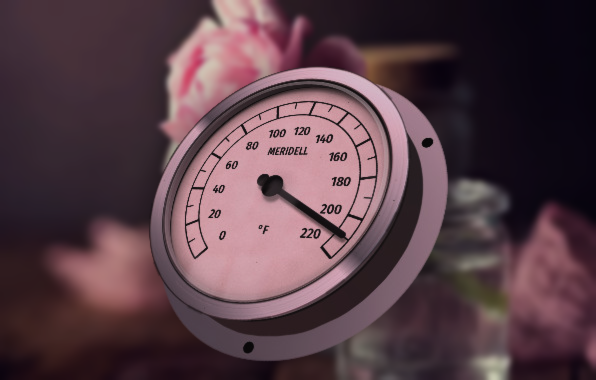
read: **210** °F
